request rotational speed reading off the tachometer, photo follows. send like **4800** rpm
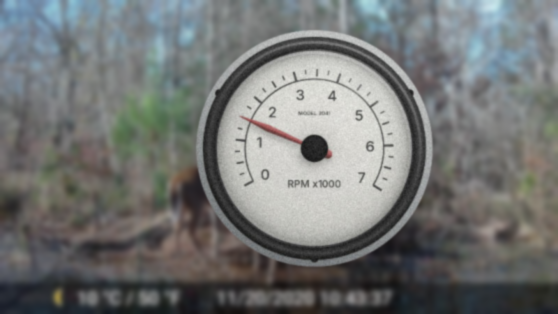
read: **1500** rpm
